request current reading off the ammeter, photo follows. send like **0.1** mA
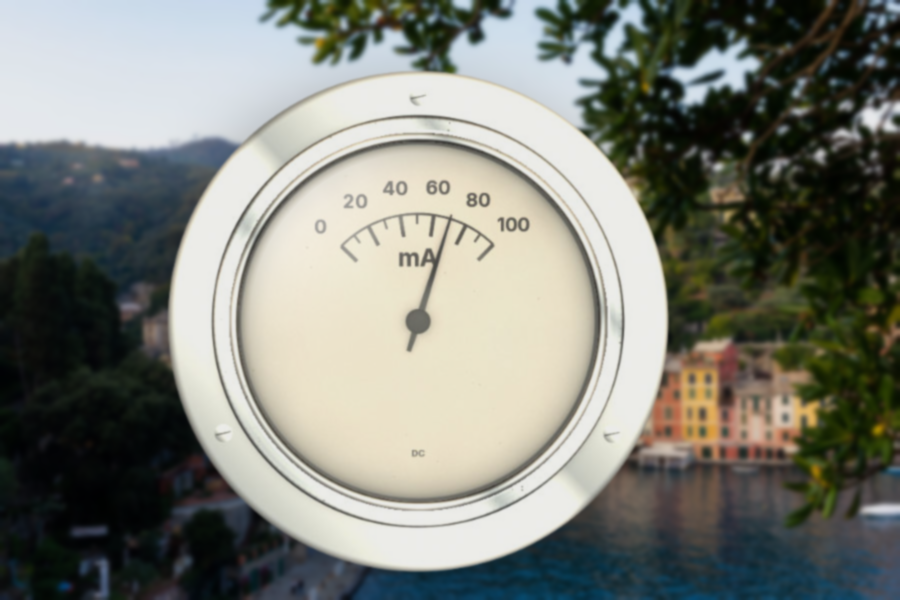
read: **70** mA
